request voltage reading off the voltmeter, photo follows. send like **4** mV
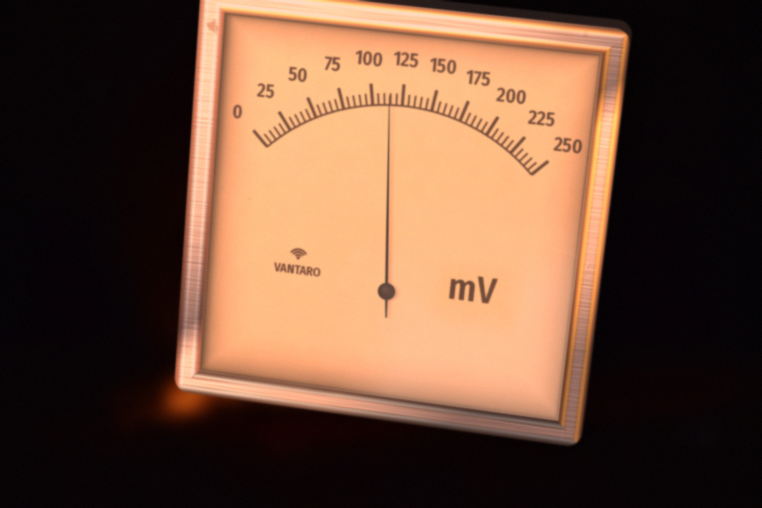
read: **115** mV
